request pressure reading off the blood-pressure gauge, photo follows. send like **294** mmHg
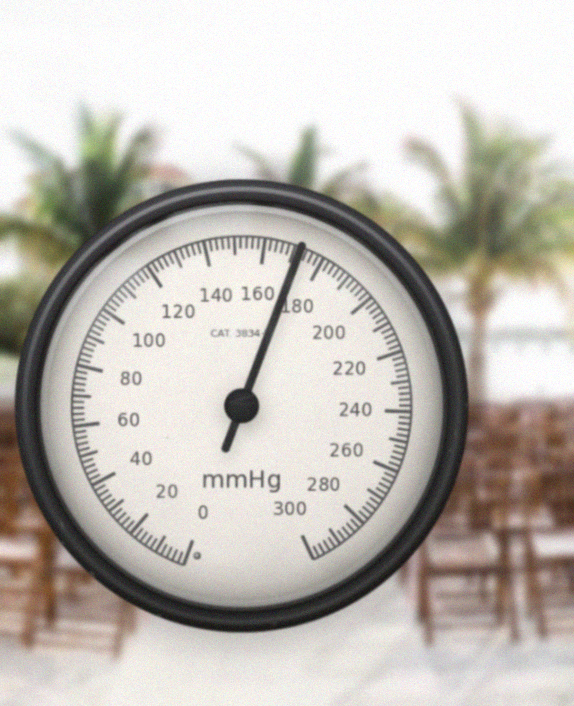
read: **172** mmHg
